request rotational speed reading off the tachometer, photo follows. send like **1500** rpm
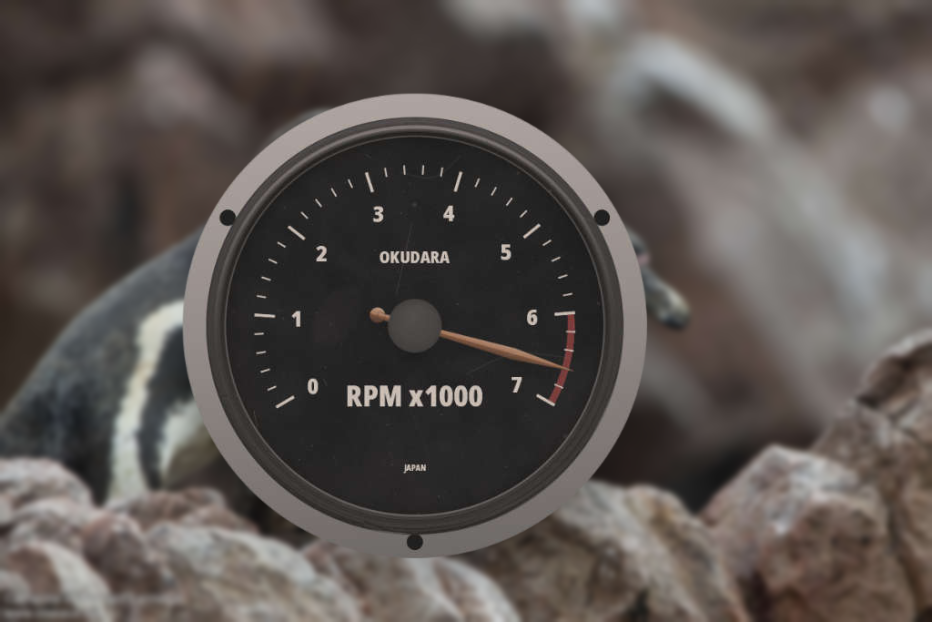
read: **6600** rpm
